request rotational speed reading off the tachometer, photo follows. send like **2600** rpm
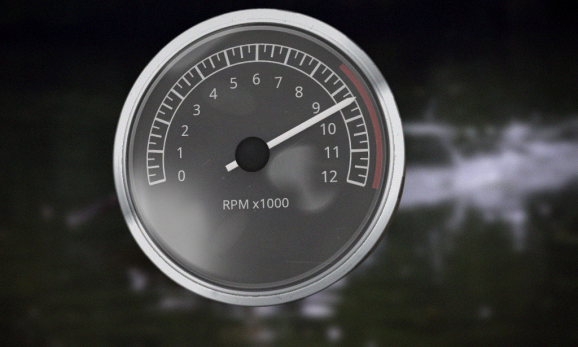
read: **9500** rpm
